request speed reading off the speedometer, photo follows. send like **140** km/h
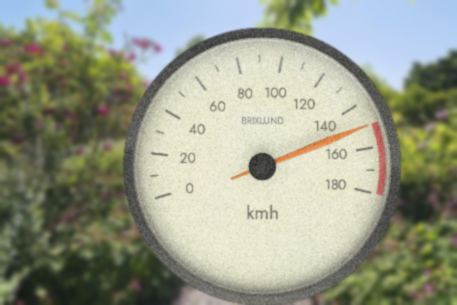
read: **150** km/h
